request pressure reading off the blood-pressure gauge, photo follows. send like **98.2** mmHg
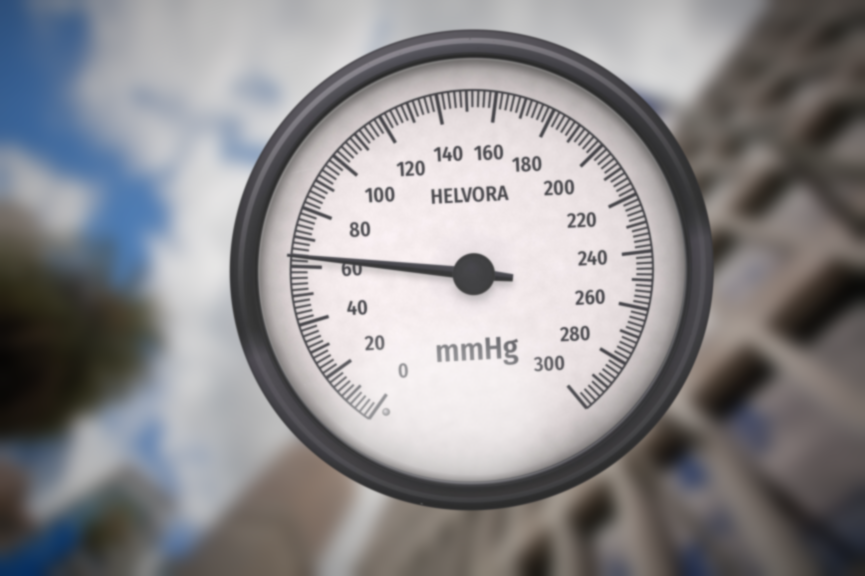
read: **64** mmHg
